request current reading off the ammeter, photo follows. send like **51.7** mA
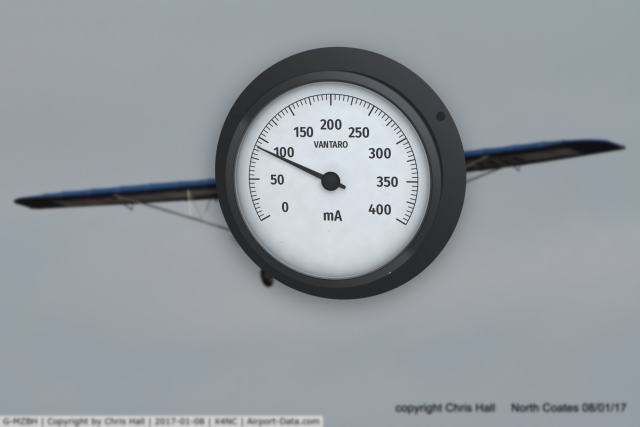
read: **90** mA
